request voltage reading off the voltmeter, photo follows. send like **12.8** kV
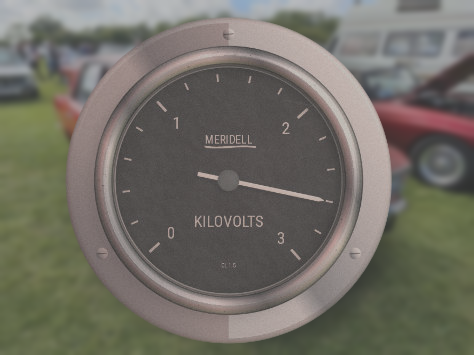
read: **2.6** kV
